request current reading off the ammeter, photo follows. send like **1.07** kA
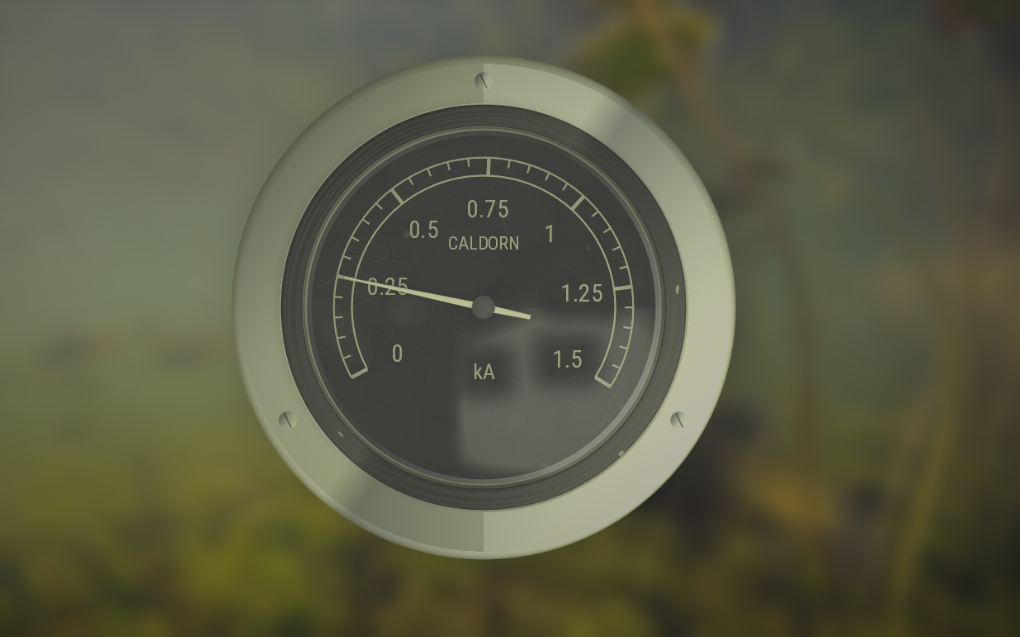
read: **0.25** kA
